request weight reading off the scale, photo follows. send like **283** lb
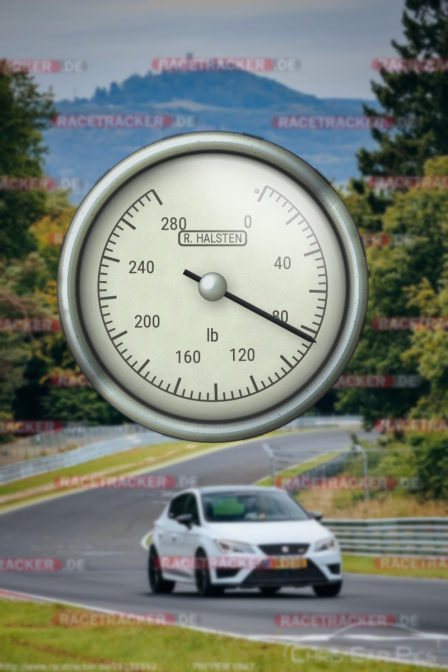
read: **84** lb
